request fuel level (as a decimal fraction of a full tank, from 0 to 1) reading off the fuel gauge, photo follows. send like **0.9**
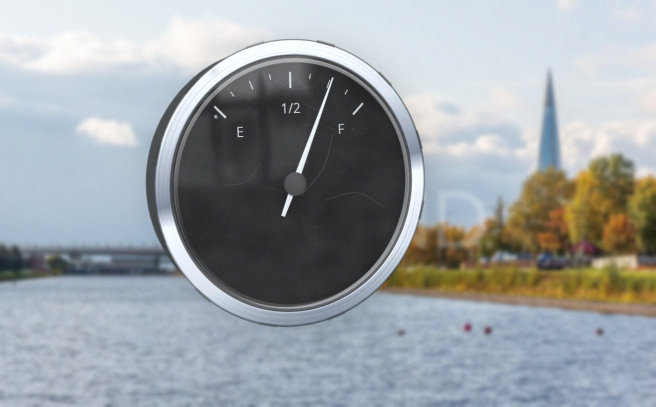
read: **0.75**
